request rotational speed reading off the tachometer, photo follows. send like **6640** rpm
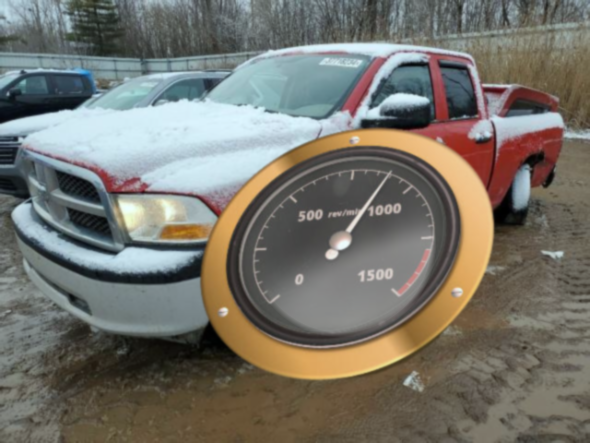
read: **900** rpm
